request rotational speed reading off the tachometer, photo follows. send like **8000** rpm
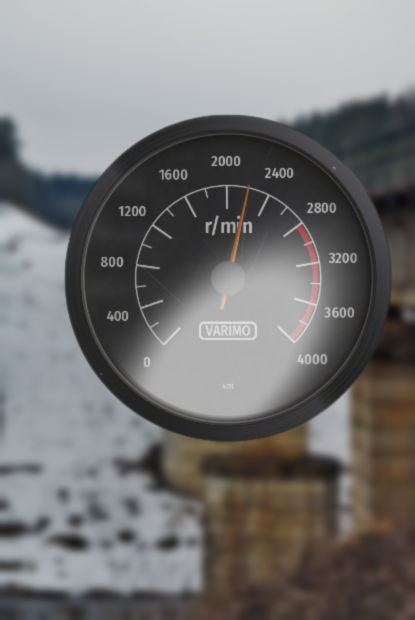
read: **2200** rpm
